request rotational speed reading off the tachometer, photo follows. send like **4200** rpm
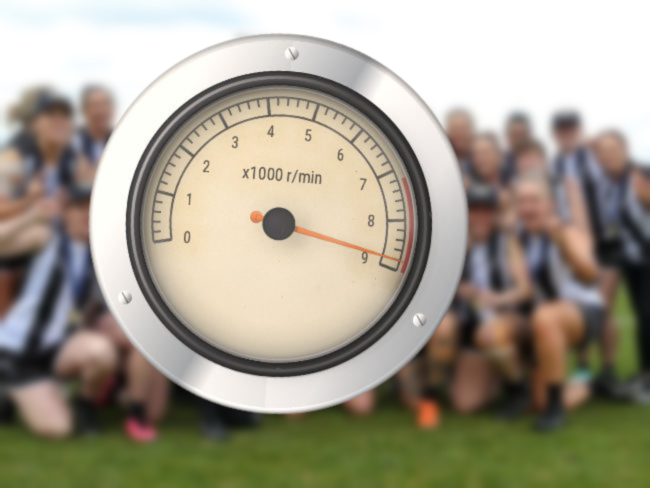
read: **8800** rpm
